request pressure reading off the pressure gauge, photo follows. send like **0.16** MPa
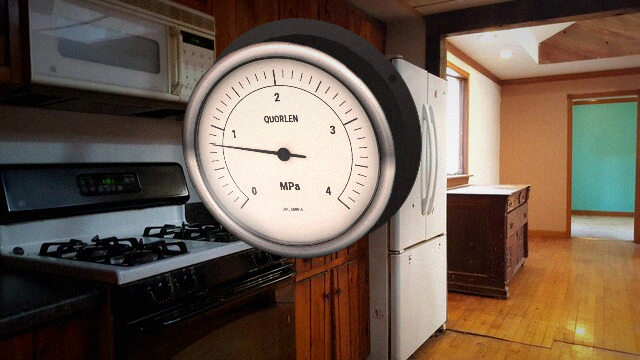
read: **0.8** MPa
